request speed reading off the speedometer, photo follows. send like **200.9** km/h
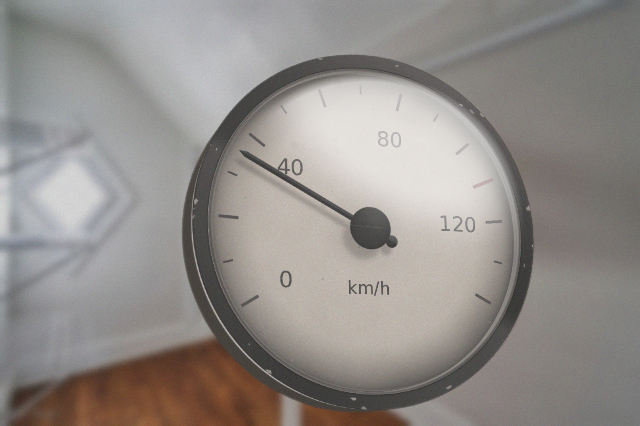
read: **35** km/h
